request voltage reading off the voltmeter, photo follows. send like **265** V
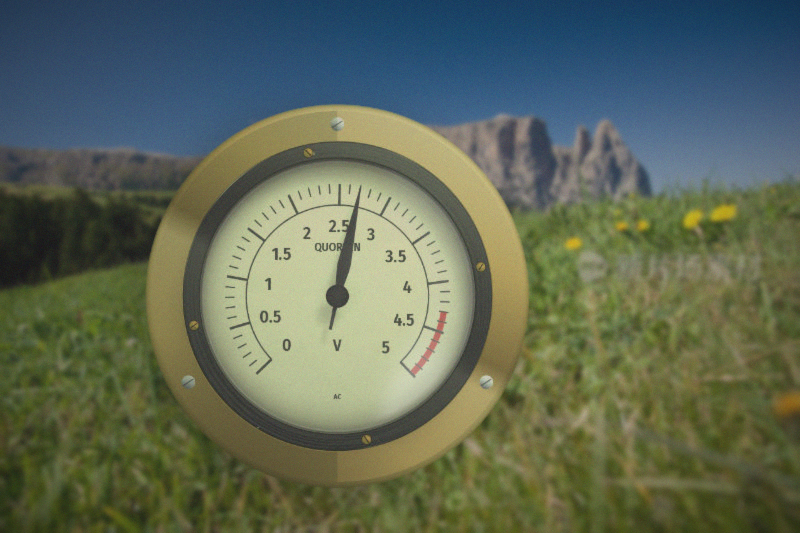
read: **2.7** V
